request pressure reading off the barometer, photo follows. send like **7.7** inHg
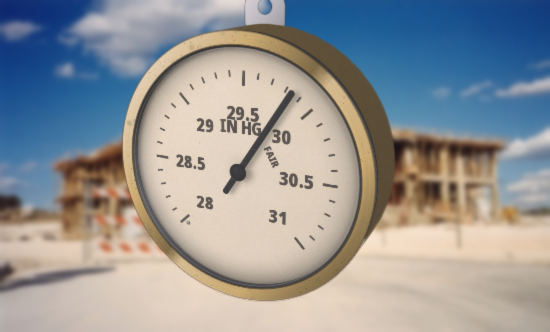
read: **29.85** inHg
